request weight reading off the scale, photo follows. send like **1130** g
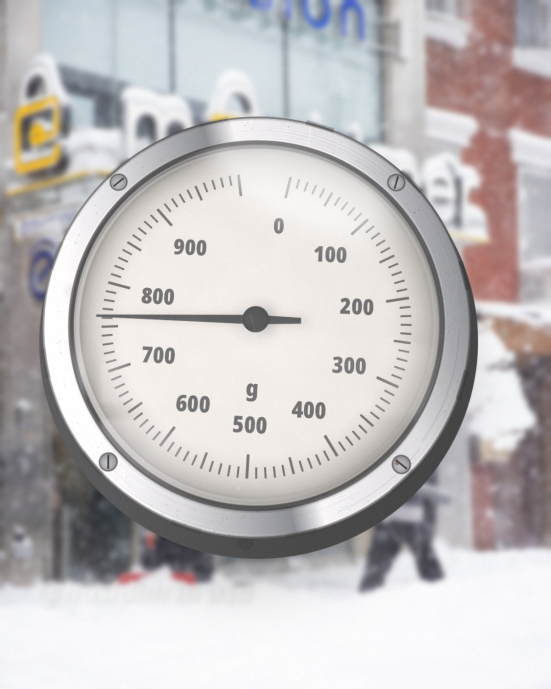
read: **760** g
